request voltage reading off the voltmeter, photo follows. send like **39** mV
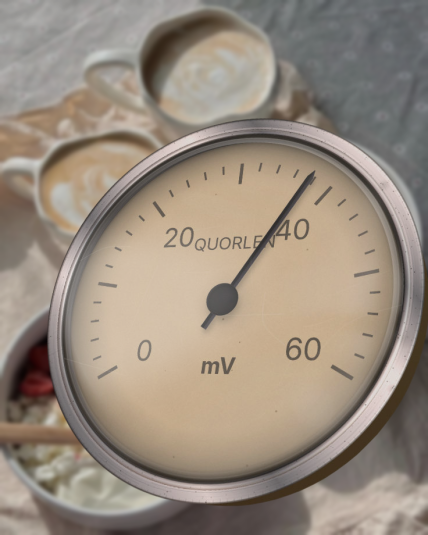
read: **38** mV
